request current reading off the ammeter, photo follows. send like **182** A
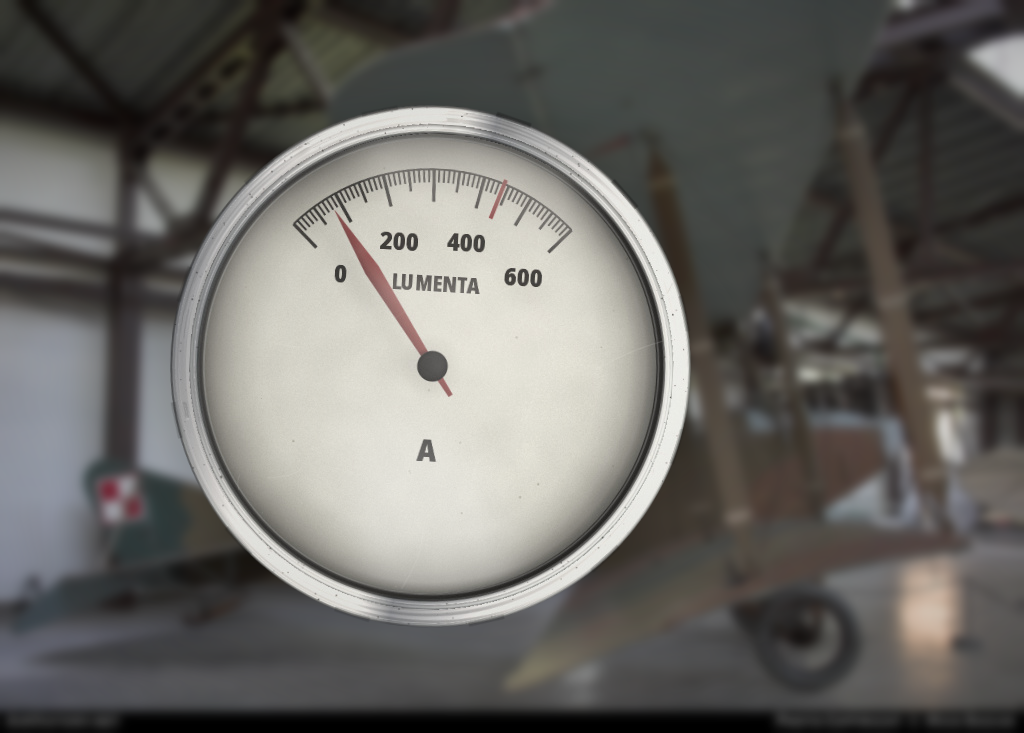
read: **80** A
